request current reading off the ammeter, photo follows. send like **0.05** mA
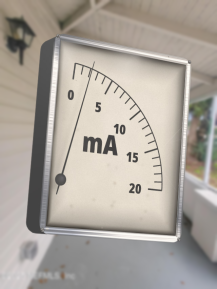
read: **2** mA
